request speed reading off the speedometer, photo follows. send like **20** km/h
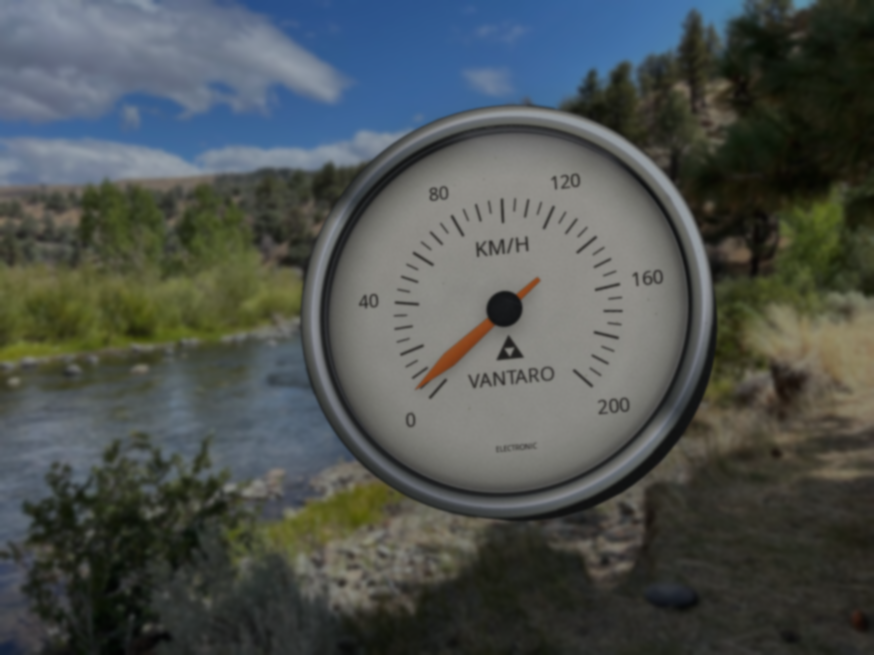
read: **5** km/h
